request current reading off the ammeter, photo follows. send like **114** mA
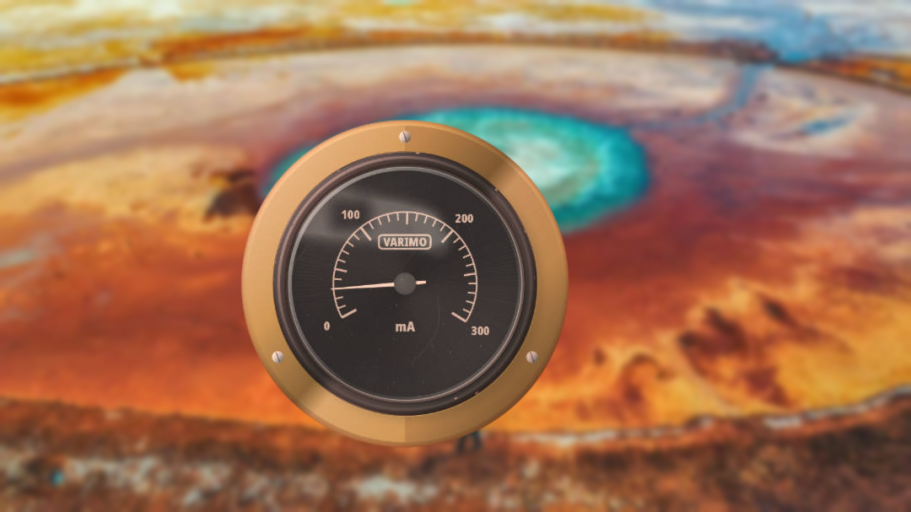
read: **30** mA
